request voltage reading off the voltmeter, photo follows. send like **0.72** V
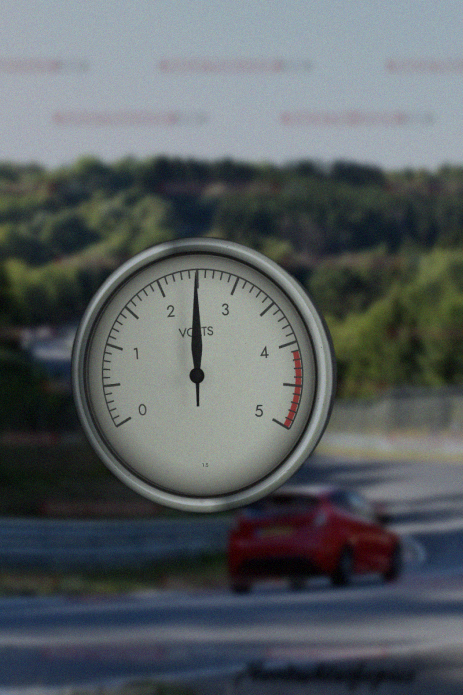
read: **2.5** V
